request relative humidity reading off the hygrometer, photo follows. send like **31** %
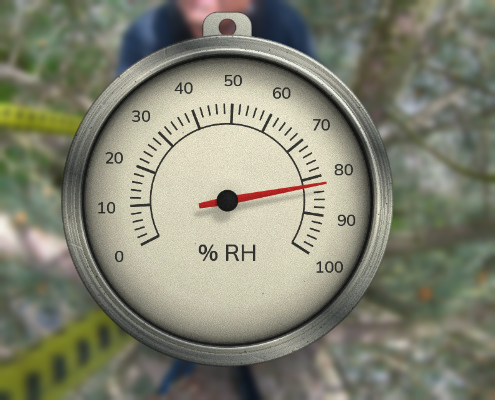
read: **82** %
